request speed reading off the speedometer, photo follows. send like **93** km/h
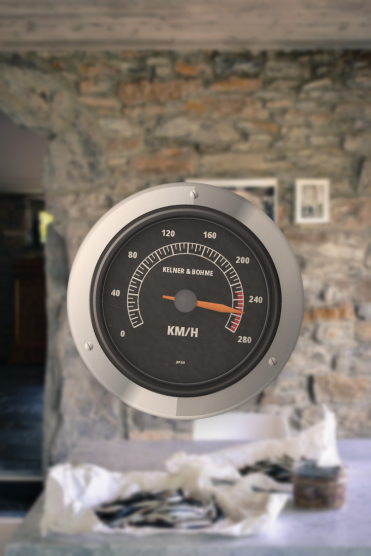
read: **255** km/h
